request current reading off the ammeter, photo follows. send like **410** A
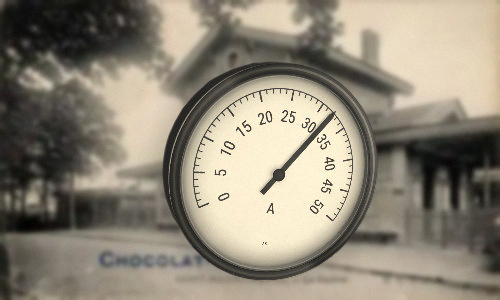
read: **32** A
